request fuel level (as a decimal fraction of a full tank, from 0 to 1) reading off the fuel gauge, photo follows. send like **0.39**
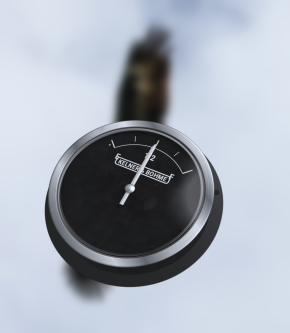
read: **0.5**
